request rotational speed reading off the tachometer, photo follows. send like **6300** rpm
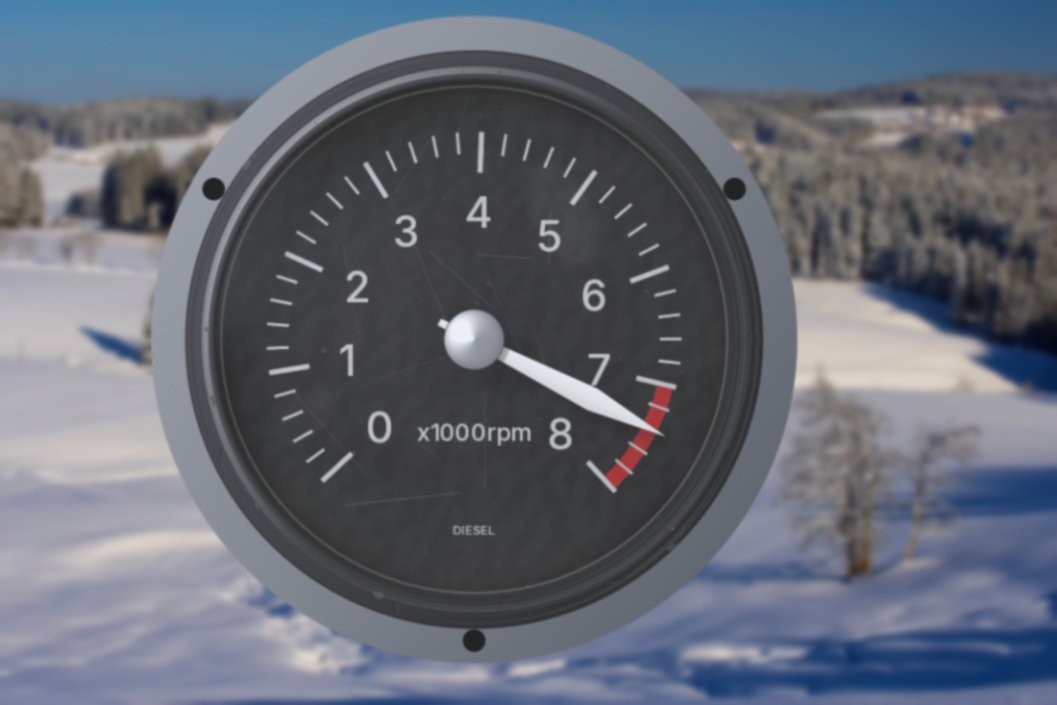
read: **7400** rpm
